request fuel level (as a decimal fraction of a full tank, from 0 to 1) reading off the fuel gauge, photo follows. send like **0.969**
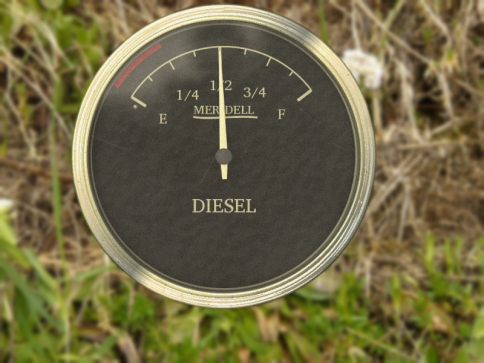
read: **0.5**
